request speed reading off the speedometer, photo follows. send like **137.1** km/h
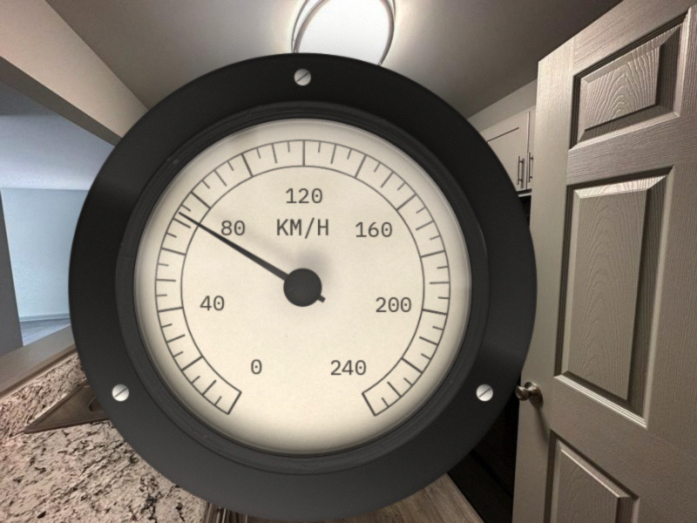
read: **72.5** km/h
